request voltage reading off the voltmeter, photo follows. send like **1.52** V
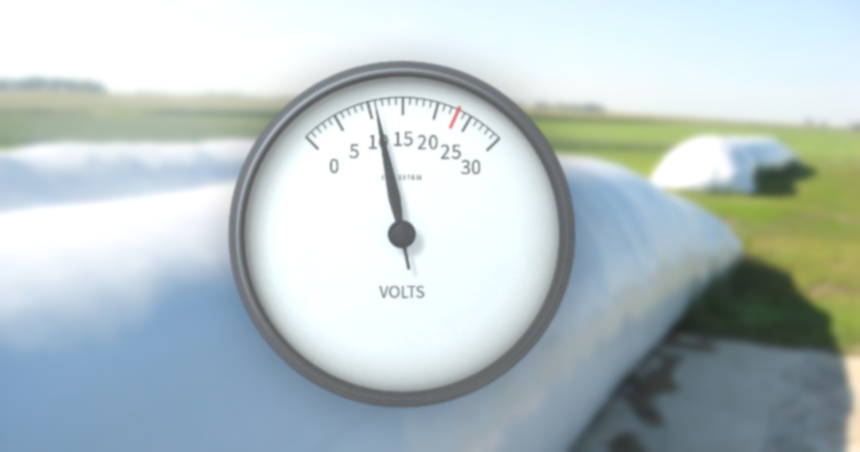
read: **11** V
